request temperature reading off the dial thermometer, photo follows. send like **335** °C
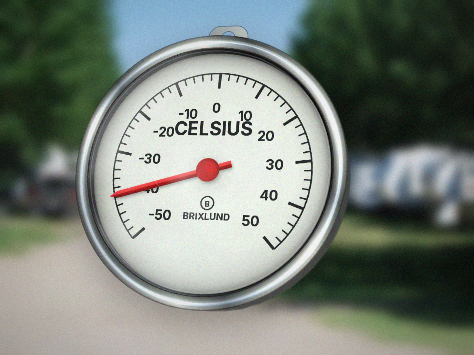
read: **-40** °C
